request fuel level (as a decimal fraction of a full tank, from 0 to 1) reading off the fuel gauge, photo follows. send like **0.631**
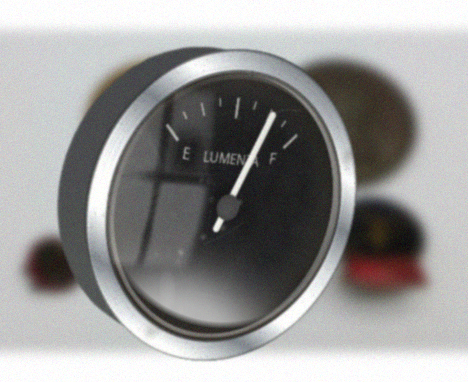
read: **0.75**
